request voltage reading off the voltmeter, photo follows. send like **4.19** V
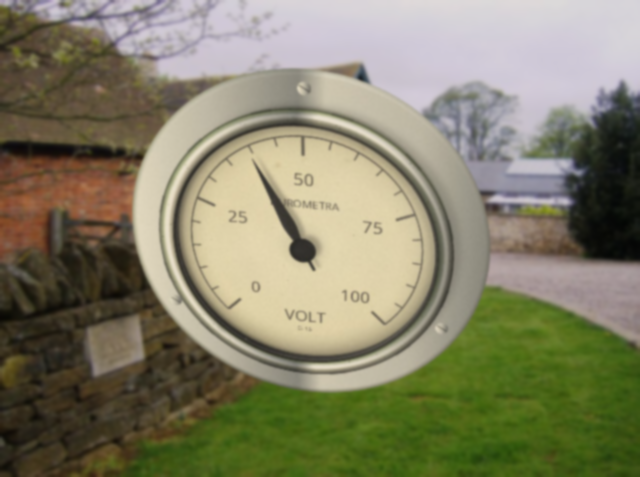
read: **40** V
